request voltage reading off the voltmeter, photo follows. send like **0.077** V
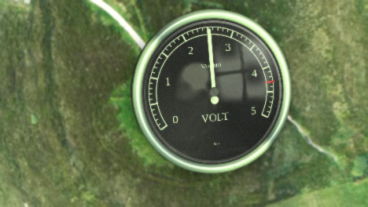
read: **2.5** V
